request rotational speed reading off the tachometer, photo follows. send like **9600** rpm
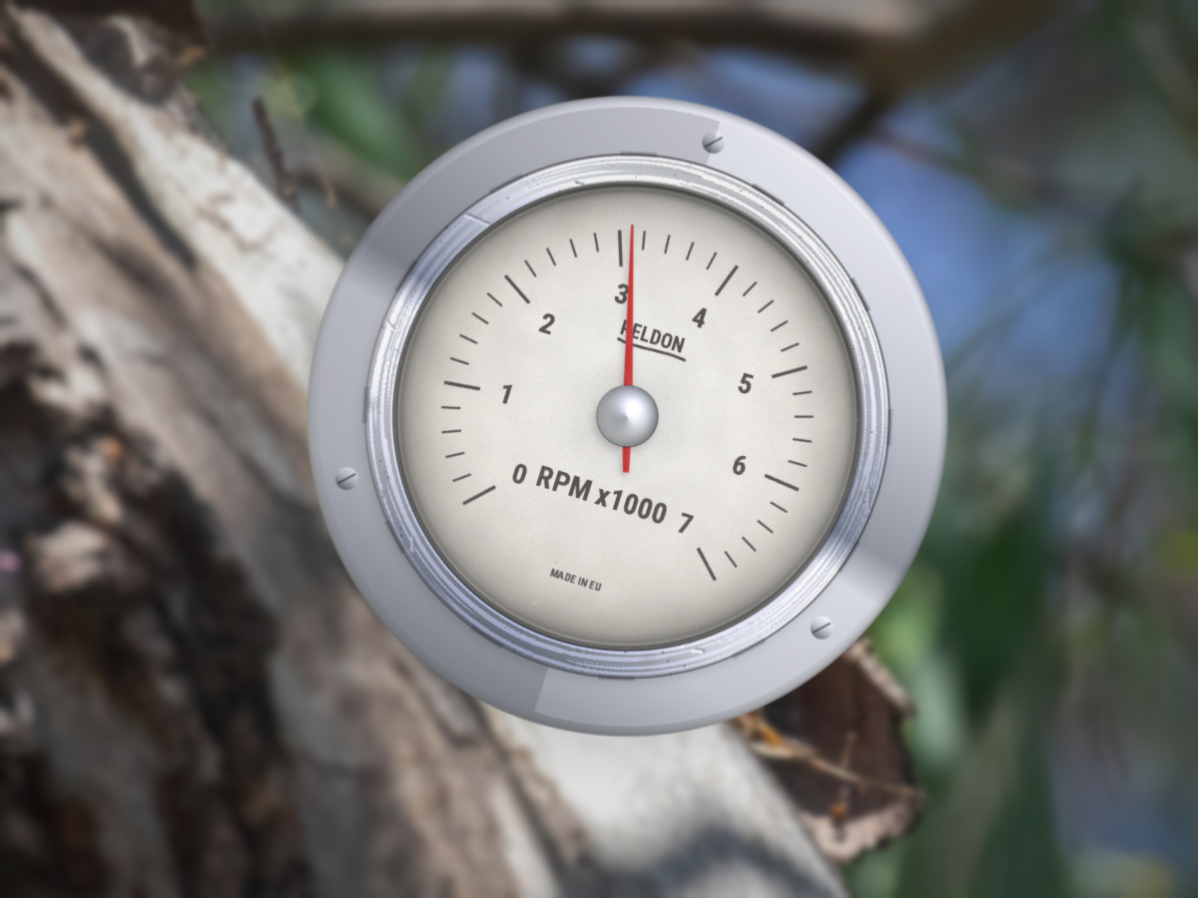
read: **3100** rpm
